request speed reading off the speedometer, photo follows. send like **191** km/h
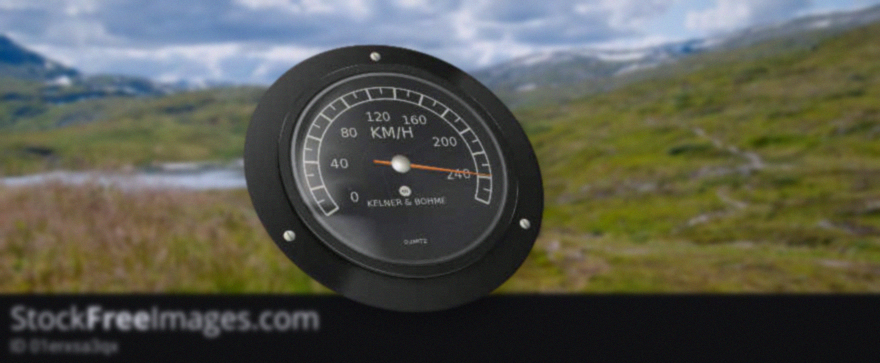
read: **240** km/h
